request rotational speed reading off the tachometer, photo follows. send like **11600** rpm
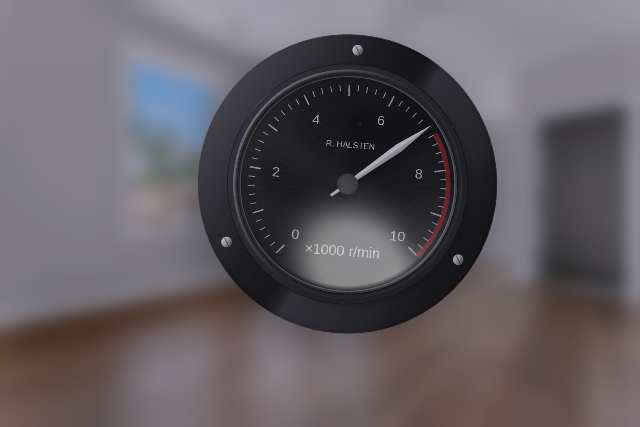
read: **7000** rpm
